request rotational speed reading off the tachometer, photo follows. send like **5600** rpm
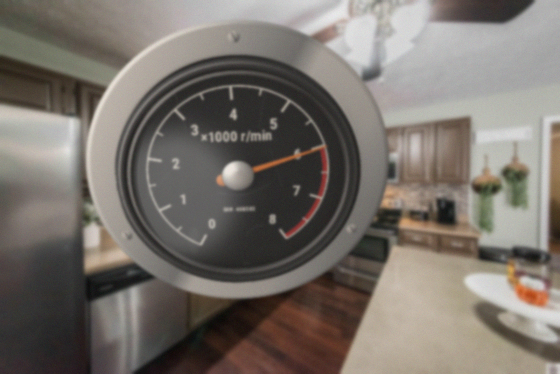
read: **6000** rpm
